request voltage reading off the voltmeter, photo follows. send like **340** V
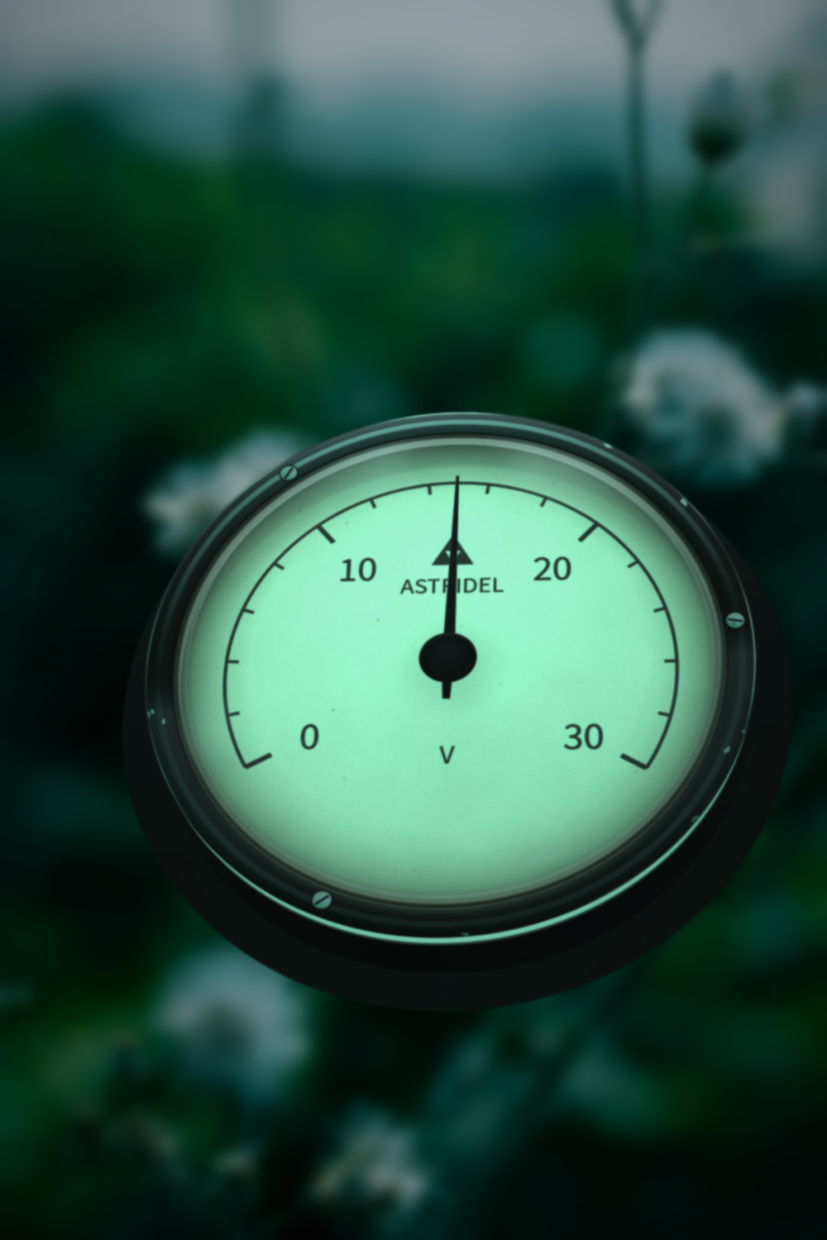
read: **15** V
